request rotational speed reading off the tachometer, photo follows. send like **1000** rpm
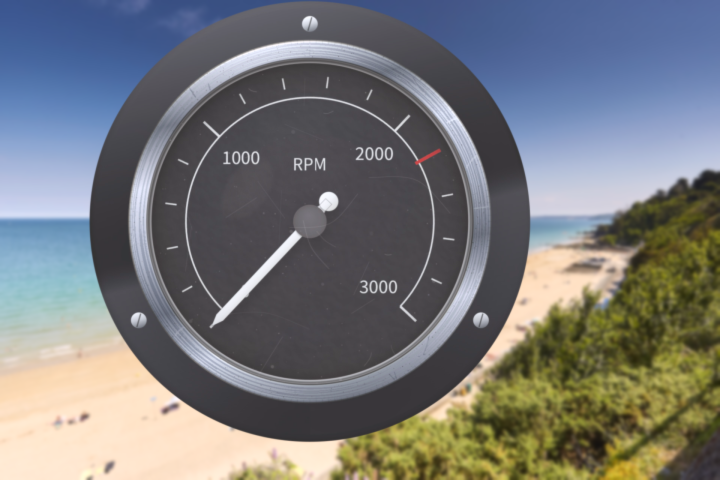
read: **0** rpm
